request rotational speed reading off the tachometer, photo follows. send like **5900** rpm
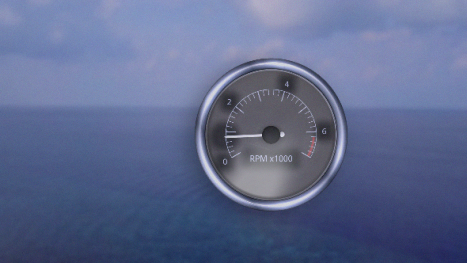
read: **800** rpm
